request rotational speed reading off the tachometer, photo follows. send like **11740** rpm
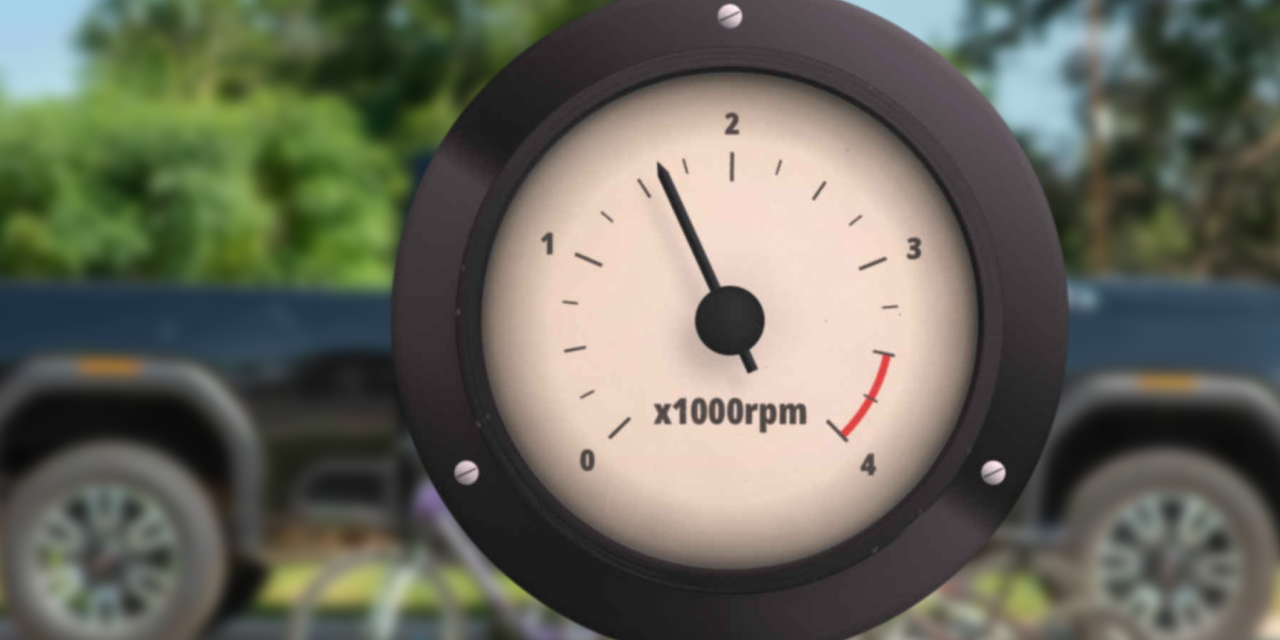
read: **1625** rpm
